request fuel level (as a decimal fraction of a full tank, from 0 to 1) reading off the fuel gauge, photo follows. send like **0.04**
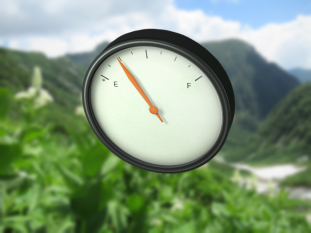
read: **0.25**
